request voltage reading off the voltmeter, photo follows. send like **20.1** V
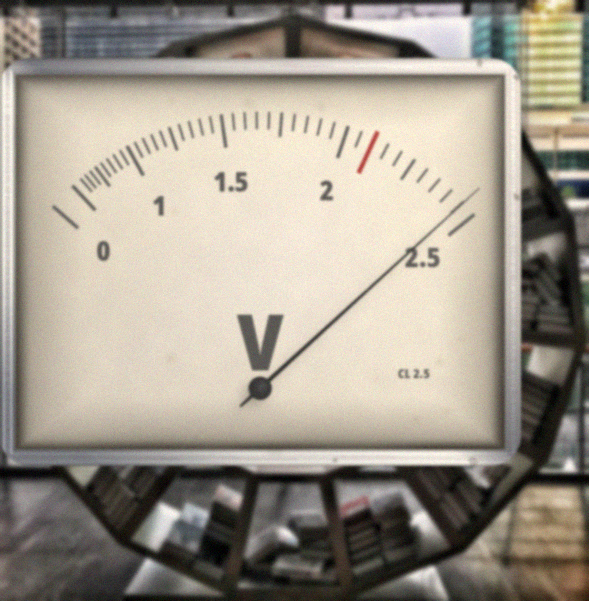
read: **2.45** V
